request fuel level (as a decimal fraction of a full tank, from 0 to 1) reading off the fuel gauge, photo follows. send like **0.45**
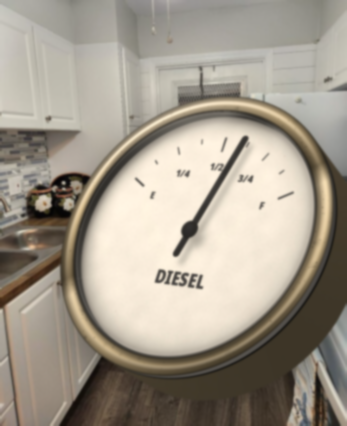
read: **0.625**
